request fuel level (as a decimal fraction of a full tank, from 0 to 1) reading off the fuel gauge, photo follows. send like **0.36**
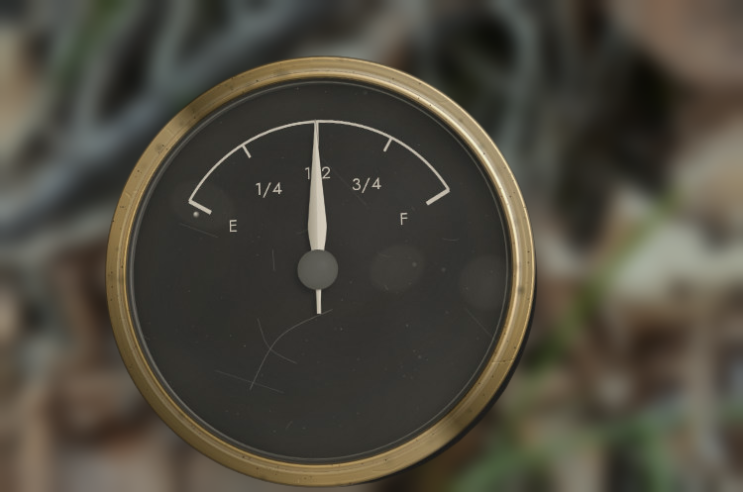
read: **0.5**
